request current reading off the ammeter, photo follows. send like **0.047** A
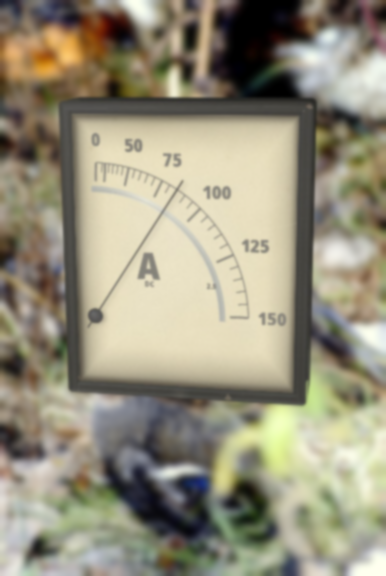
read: **85** A
